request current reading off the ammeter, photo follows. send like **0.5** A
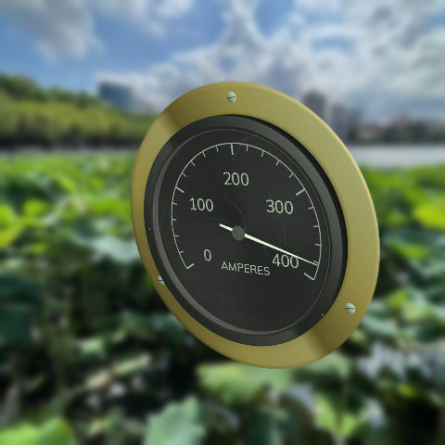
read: **380** A
